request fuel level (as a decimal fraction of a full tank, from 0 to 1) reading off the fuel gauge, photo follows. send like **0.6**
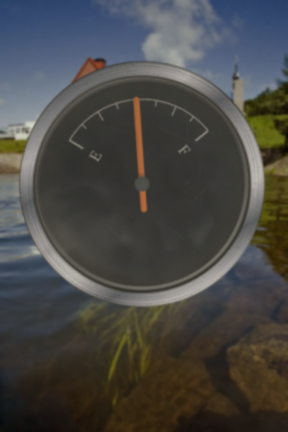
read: **0.5**
